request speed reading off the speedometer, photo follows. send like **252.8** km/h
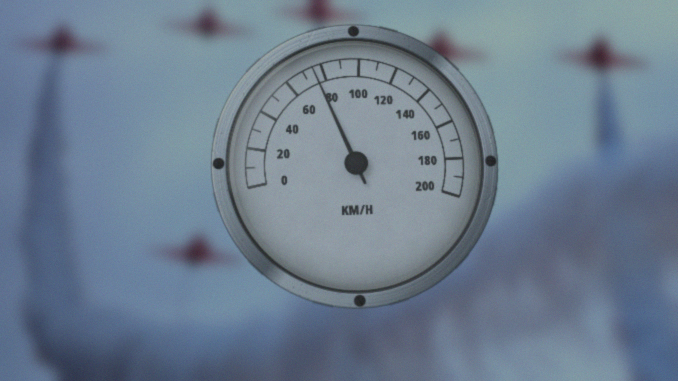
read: **75** km/h
